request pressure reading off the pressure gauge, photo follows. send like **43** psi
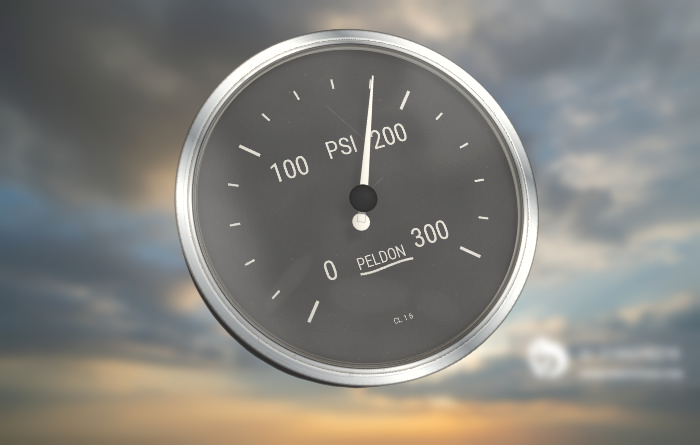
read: **180** psi
